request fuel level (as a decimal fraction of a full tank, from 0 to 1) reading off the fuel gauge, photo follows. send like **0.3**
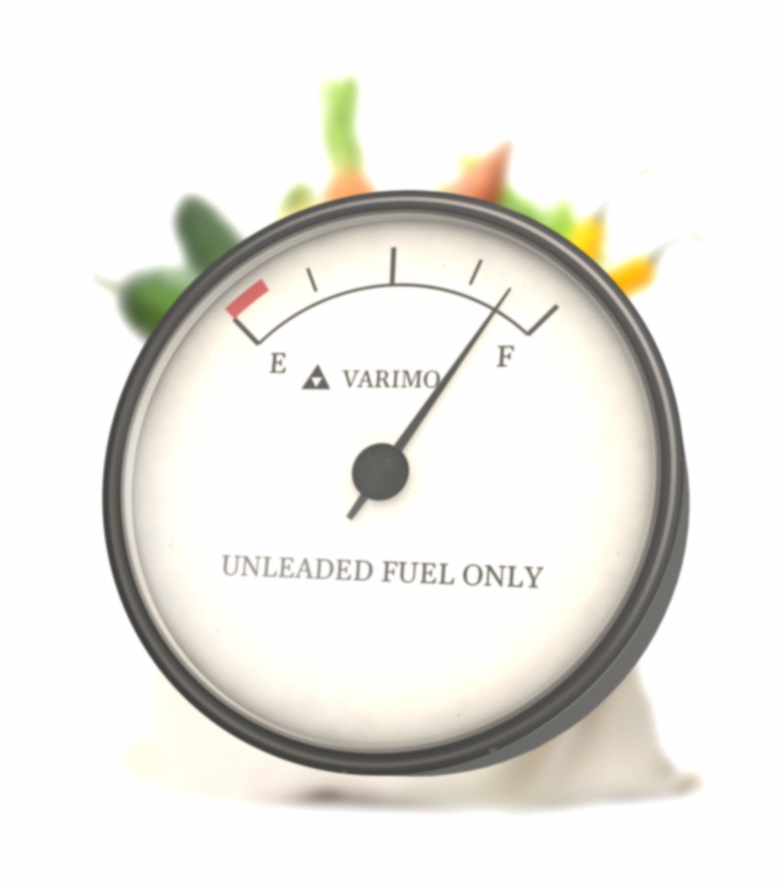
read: **0.875**
